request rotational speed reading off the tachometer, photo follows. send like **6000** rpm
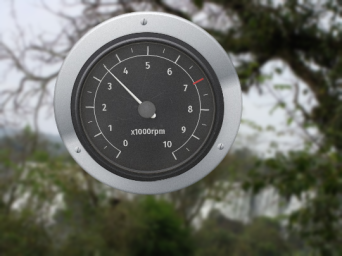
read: **3500** rpm
